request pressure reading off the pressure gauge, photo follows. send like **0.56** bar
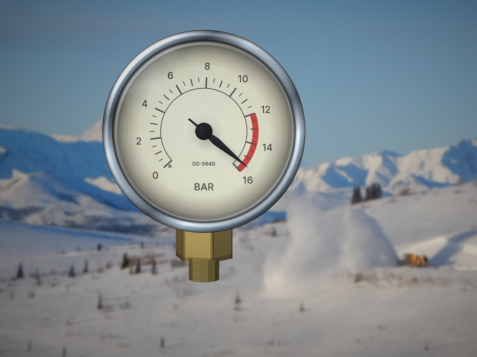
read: **15.5** bar
